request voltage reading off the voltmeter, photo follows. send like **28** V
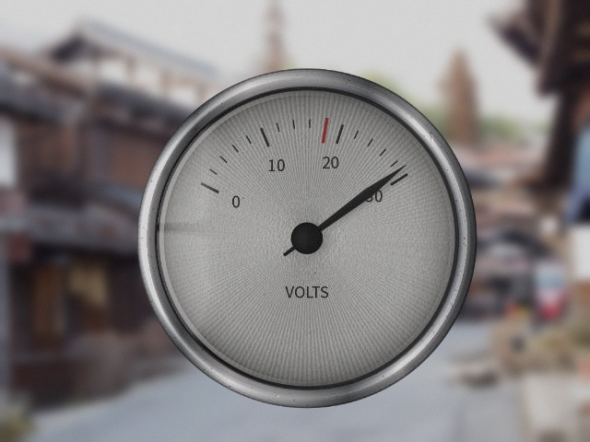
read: **29** V
